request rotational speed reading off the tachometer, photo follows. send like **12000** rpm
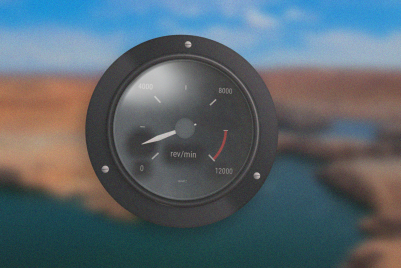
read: **1000** rpm
